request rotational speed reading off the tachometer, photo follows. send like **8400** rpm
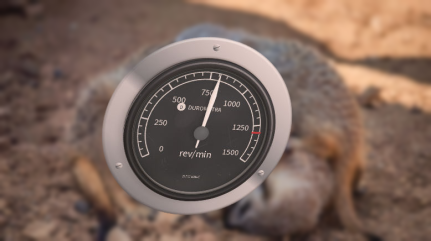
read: **800** rpm
